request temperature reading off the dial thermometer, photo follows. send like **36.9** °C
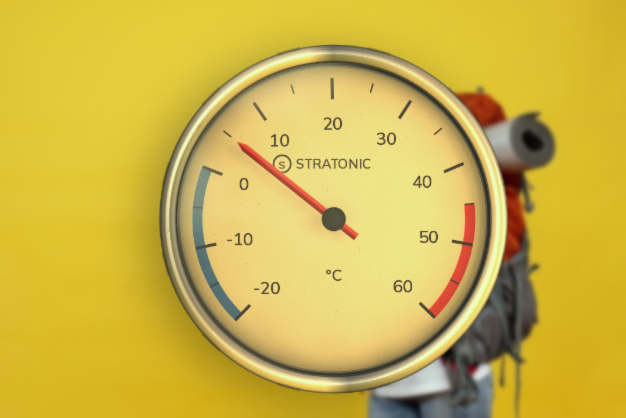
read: **5** °C
